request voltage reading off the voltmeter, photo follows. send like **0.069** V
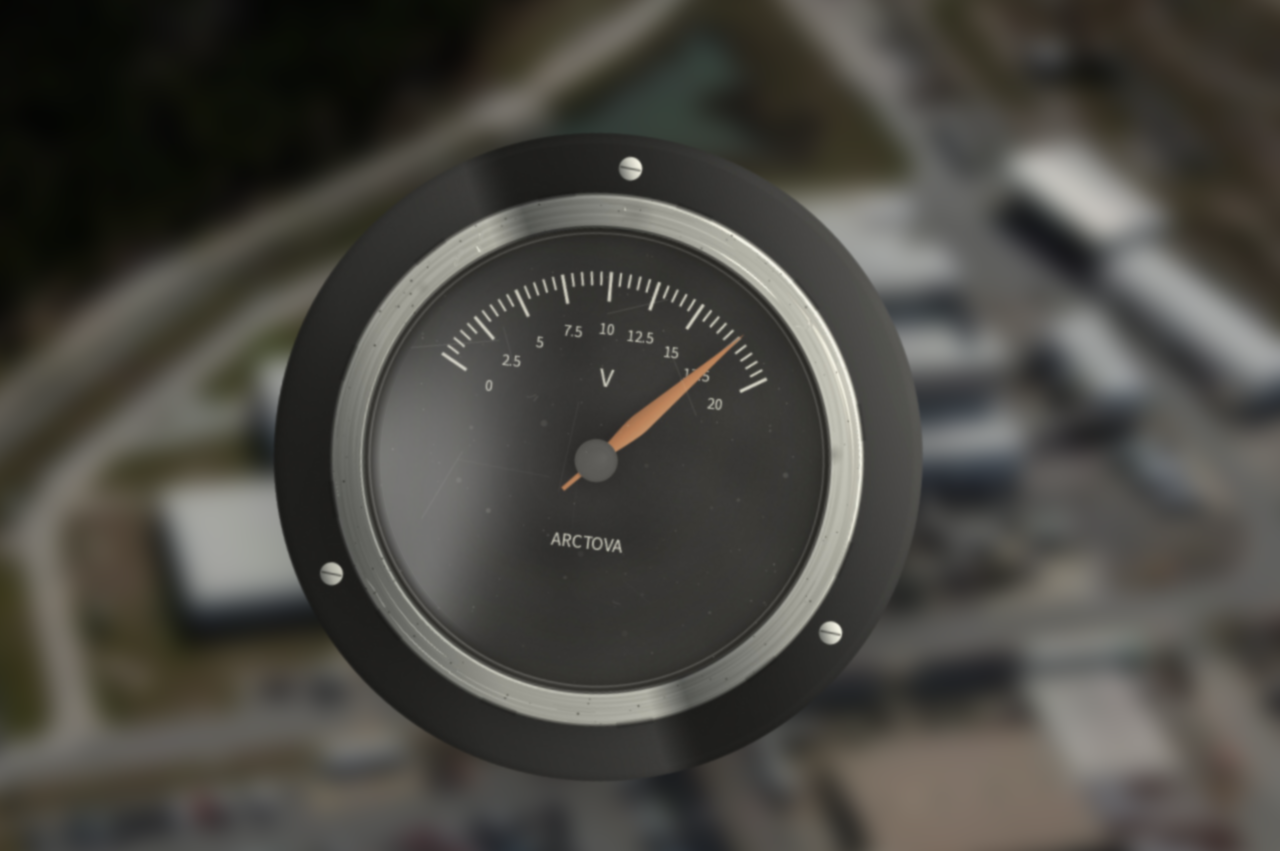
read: **17.5** V
